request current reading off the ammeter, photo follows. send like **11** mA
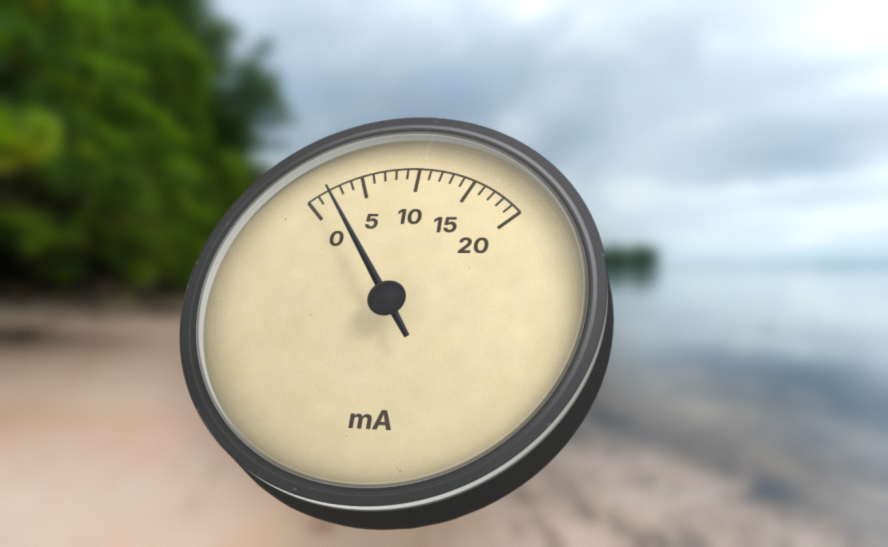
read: **2** mA
